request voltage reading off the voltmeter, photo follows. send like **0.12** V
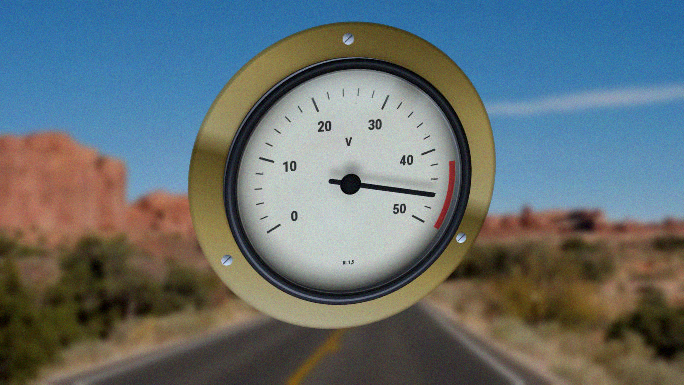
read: **46** V
